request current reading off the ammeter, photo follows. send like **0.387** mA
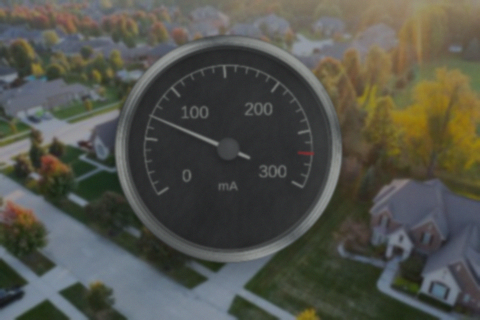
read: **70** mA
